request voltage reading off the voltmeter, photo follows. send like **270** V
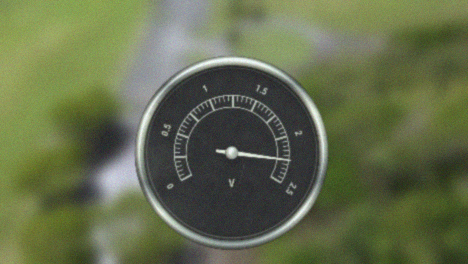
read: **2.25** V
